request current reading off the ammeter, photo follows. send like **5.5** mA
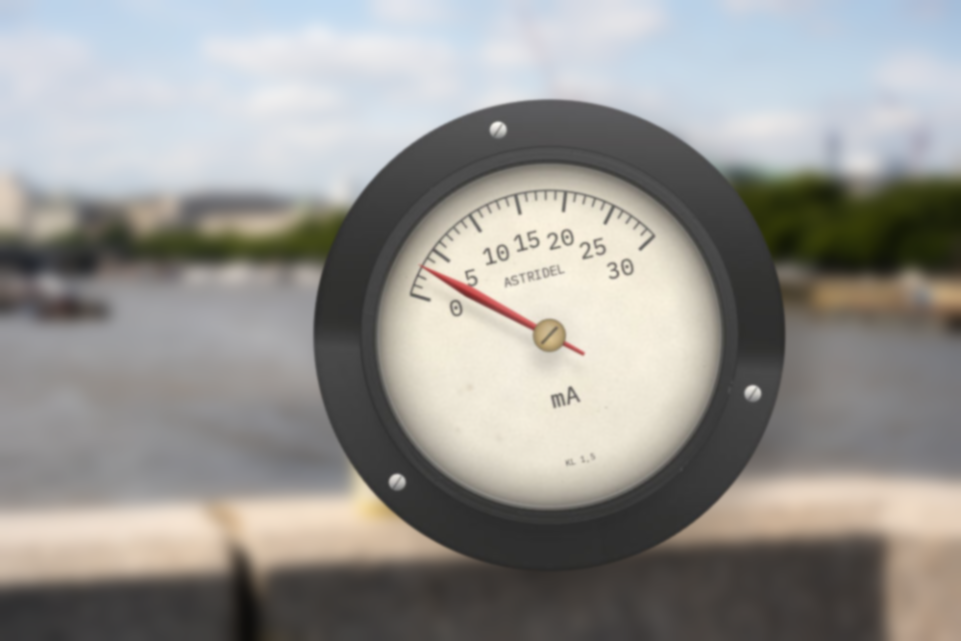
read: **3** mA
